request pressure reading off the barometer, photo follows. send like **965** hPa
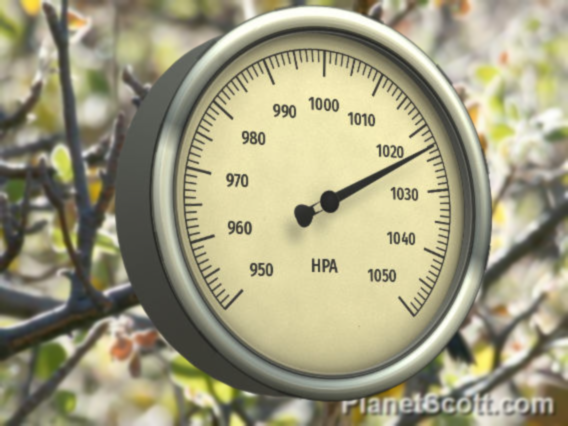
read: **1023** hPa
